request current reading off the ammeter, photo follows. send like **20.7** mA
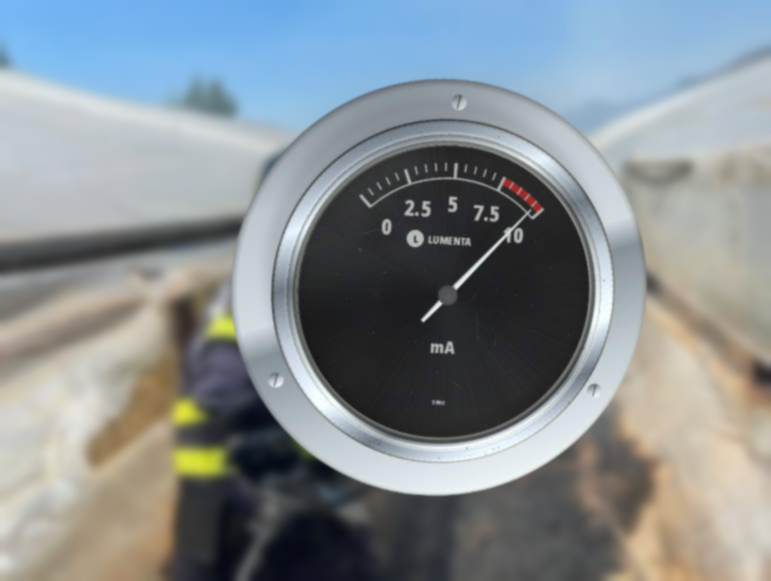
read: **9.5** mA
